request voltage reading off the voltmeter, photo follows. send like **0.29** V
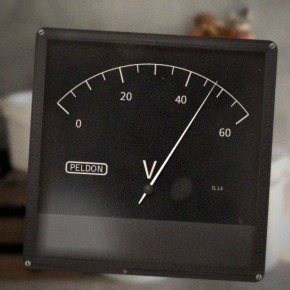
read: **47.5** V
